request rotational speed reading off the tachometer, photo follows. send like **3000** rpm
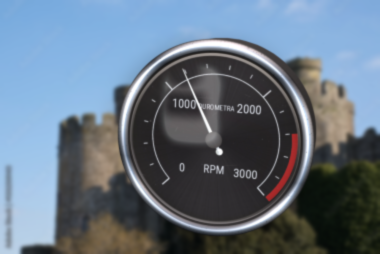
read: **1200** rpm
